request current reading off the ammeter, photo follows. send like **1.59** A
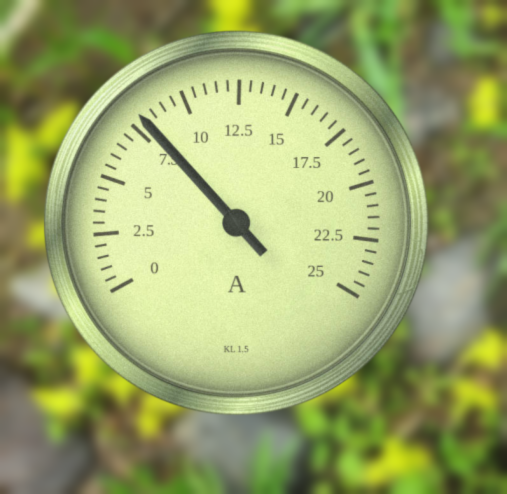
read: **8** A
